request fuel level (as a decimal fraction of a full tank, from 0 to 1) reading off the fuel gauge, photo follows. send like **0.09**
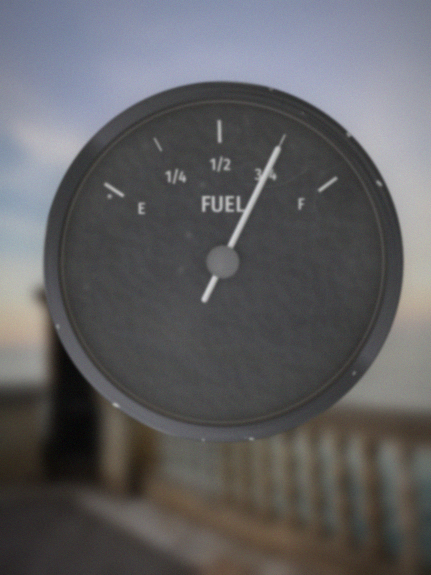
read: **0.75**
